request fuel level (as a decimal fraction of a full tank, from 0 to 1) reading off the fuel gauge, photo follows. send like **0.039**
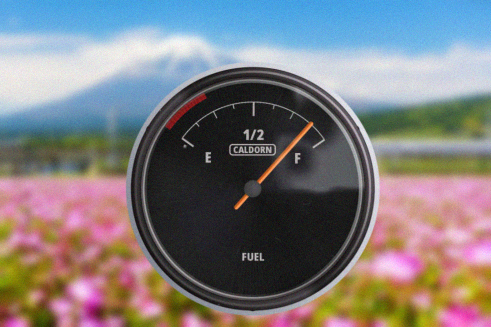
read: **0.875**
